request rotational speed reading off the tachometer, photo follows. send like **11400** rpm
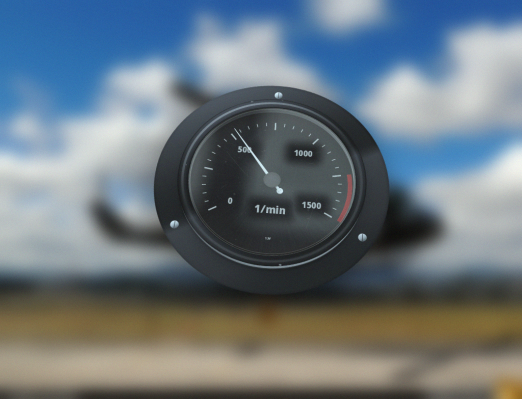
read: **525** rpm
